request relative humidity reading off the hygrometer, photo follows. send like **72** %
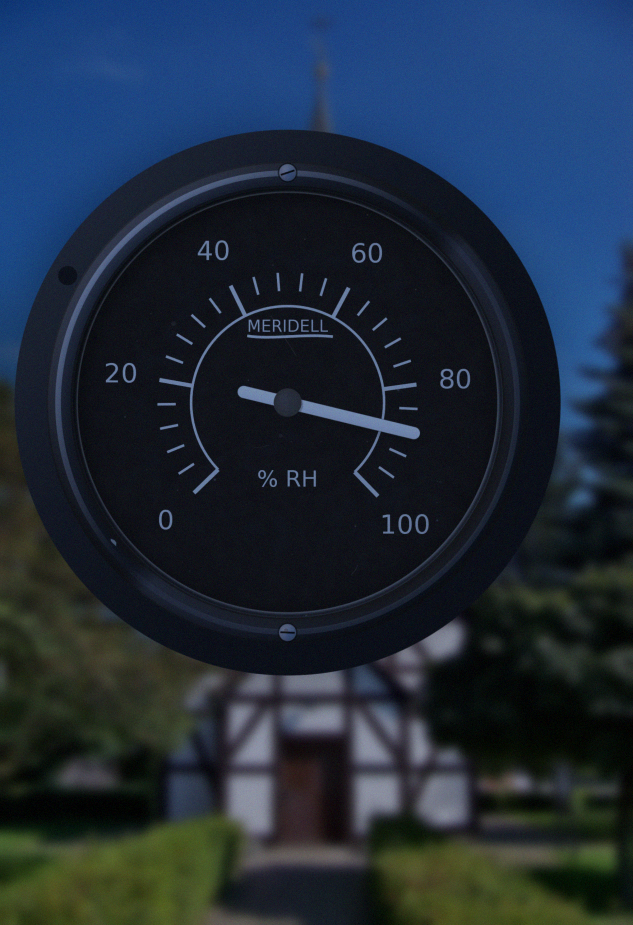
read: **88** %
